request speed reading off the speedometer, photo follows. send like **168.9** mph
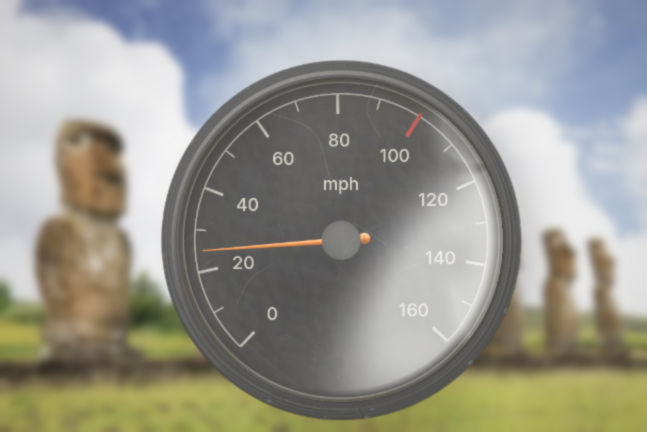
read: **25** mph
